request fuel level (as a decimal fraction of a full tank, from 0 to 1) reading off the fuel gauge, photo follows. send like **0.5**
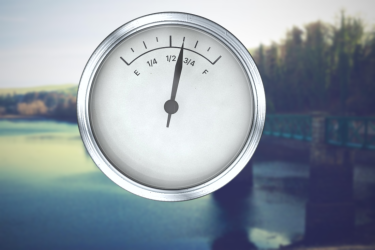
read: **0.625**
